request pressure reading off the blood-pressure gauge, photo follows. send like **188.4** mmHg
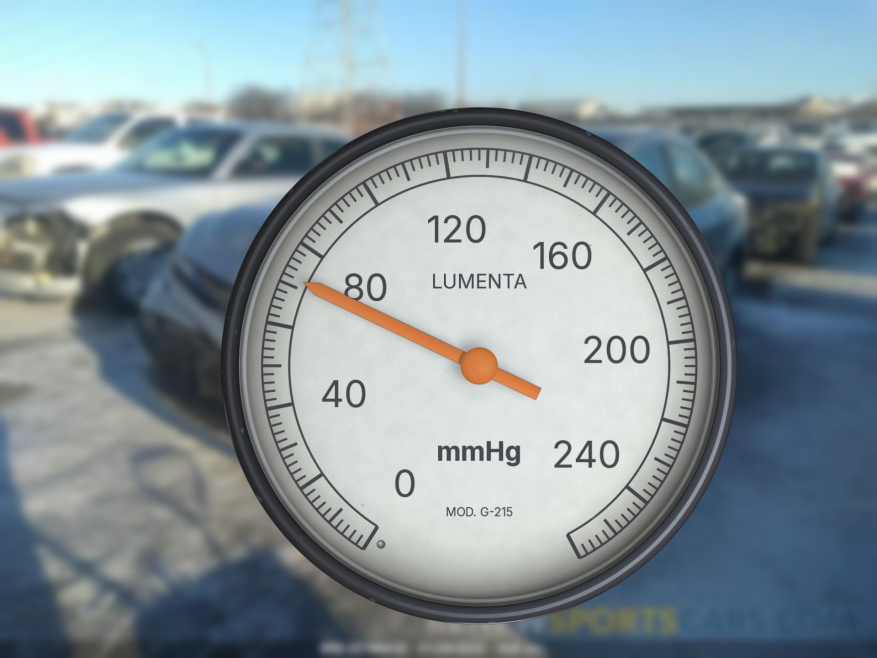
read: **72** mmHg
